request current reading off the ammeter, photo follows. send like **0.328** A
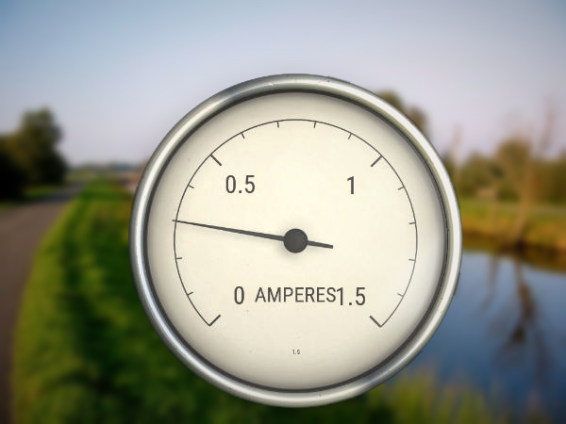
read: **0.3** A
